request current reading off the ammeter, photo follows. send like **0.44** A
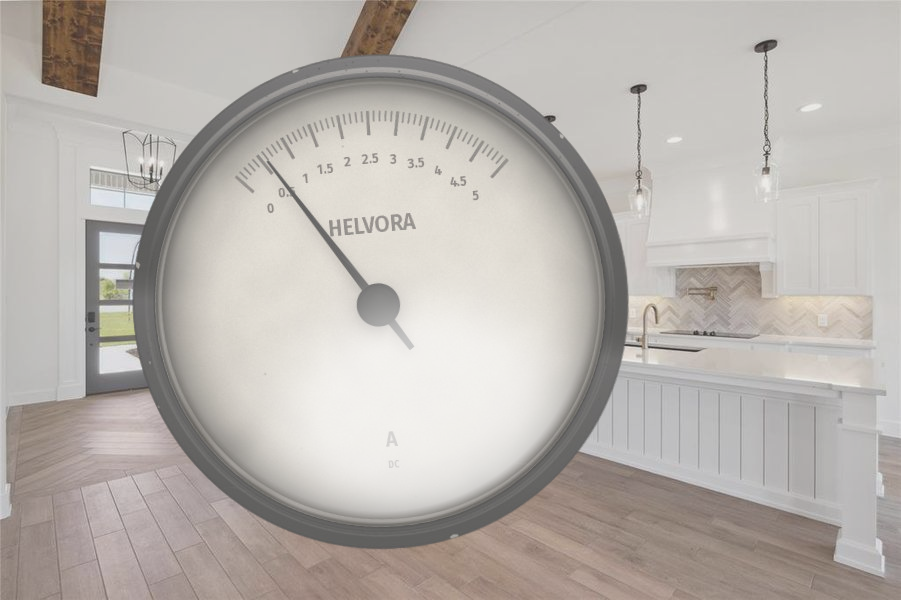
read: **0.6** A
